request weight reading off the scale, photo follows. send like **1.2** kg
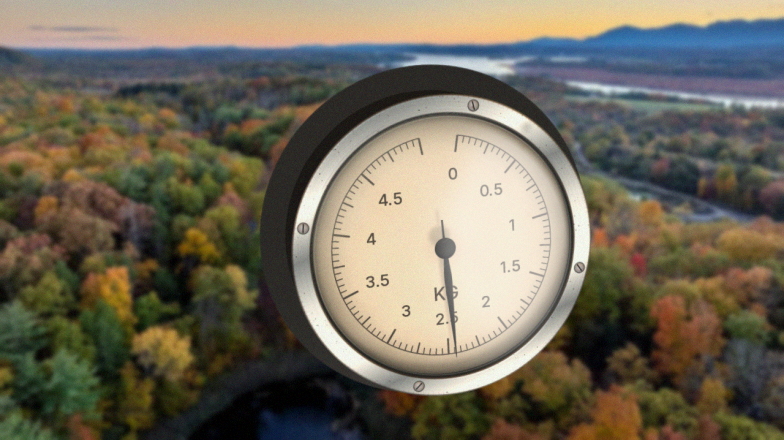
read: **2.45** kg
